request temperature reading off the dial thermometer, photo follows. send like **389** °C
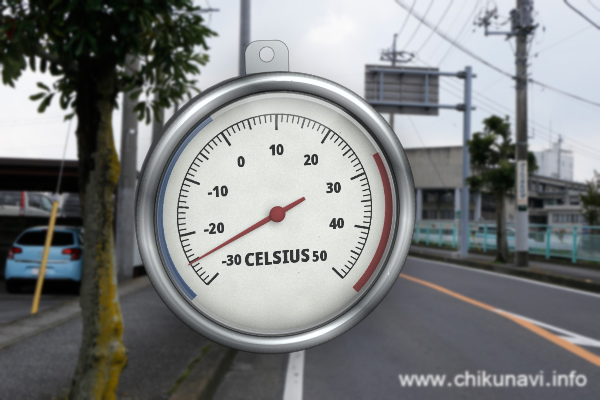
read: **-25** °C
